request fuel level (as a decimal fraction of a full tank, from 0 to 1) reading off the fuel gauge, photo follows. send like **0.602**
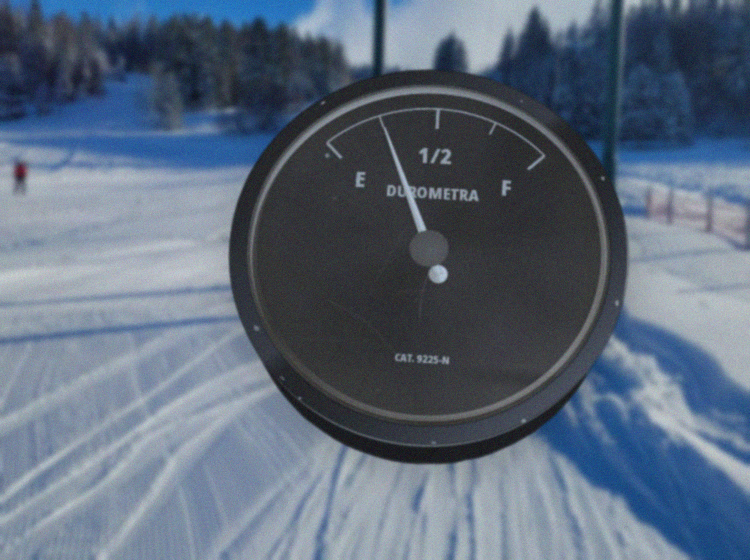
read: **0.25**
